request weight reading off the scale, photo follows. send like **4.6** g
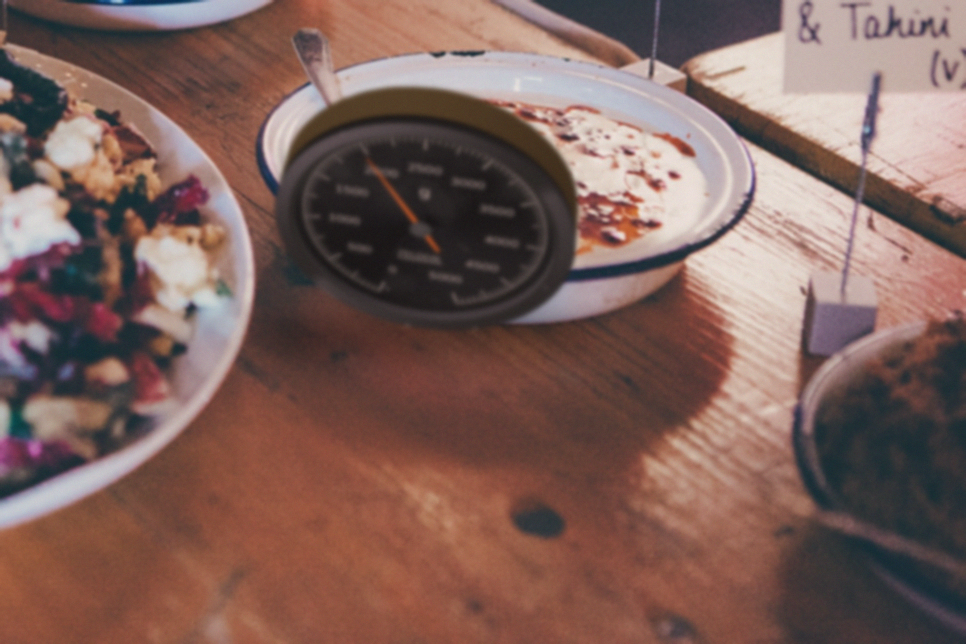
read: **2000** g
